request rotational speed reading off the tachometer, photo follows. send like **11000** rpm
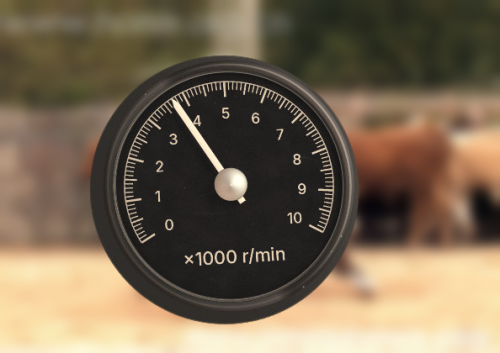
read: **3700** rpm
